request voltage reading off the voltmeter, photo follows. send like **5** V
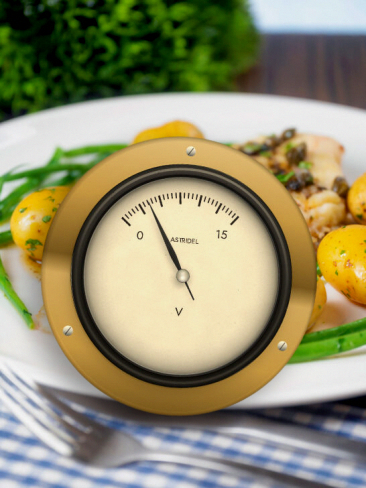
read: **3.5** V
